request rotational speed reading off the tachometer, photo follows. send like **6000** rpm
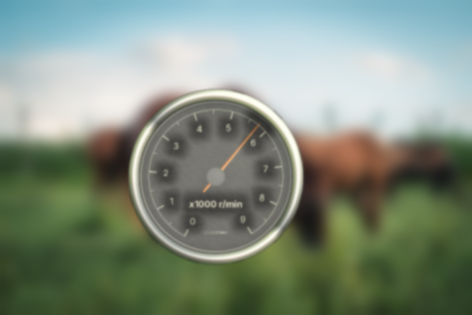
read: **5750** rpm
